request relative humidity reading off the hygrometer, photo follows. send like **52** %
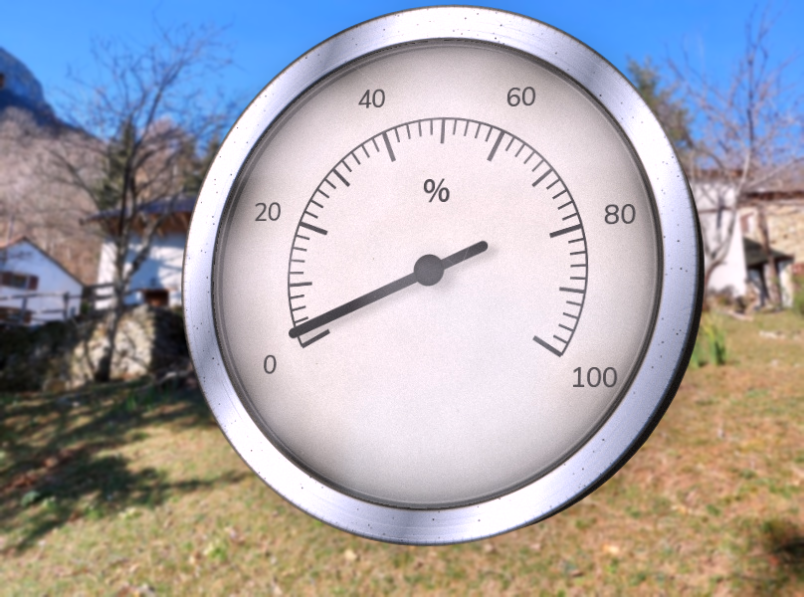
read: **2** %
